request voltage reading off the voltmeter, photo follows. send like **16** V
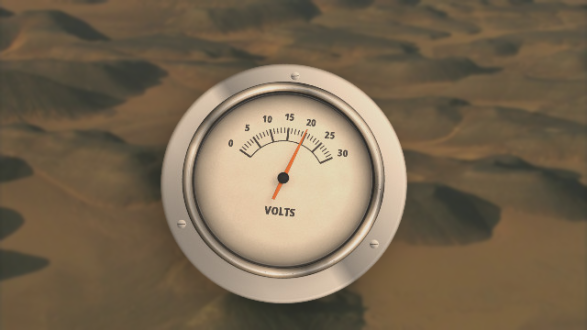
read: **20** V
